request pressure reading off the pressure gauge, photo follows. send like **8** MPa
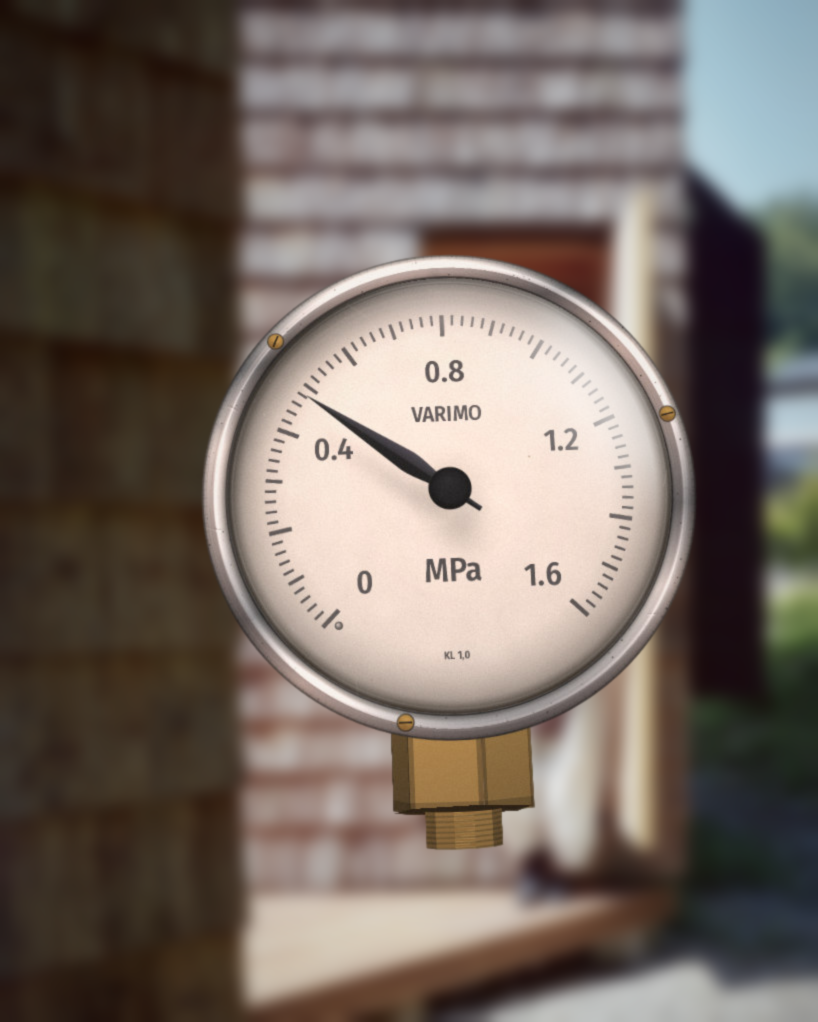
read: **0.48** MPa
